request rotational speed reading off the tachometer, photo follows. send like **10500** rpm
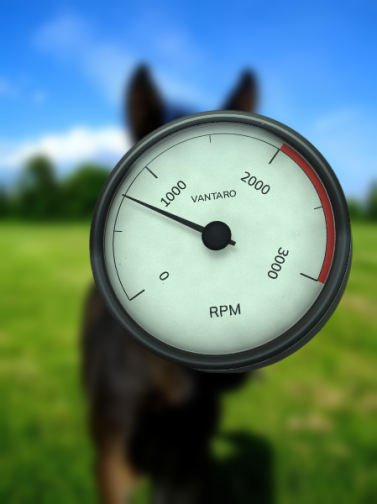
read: **750** rpm
